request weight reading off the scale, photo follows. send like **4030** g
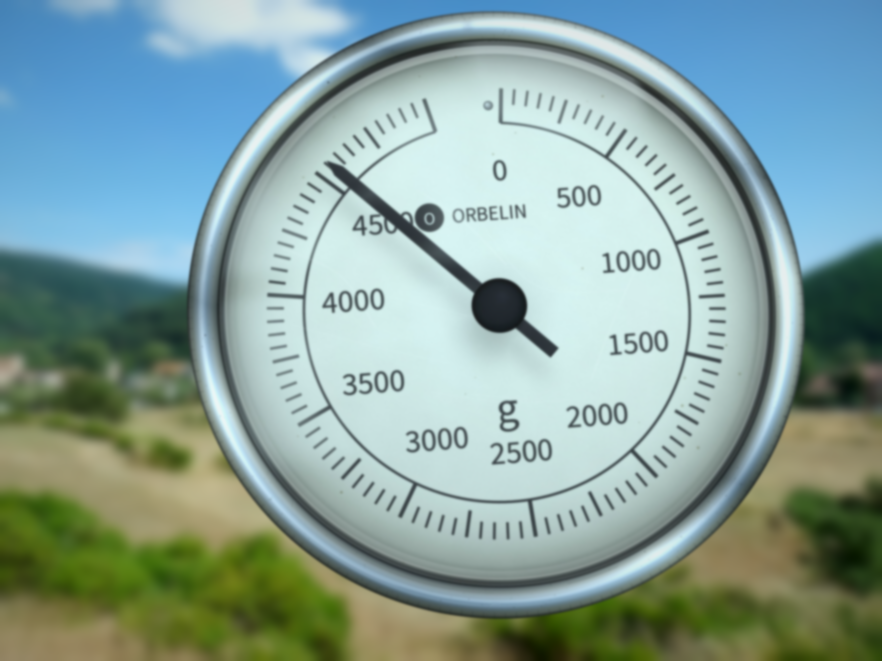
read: **4550** g
